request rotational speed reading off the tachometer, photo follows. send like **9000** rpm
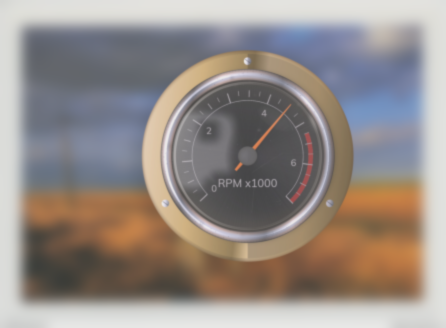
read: **4500** rpm
